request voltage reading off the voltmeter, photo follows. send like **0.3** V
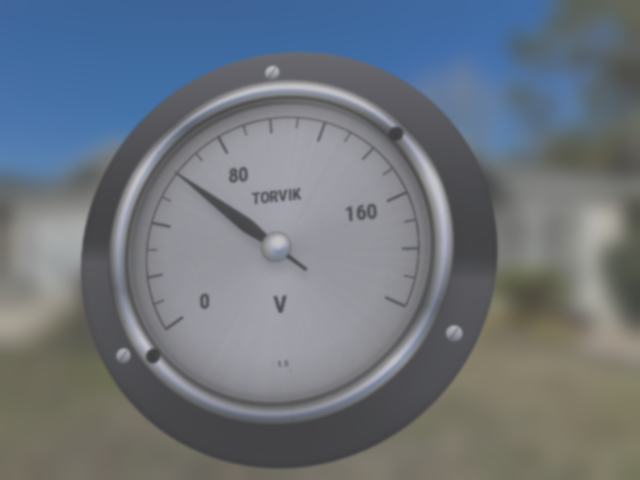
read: **60** V
